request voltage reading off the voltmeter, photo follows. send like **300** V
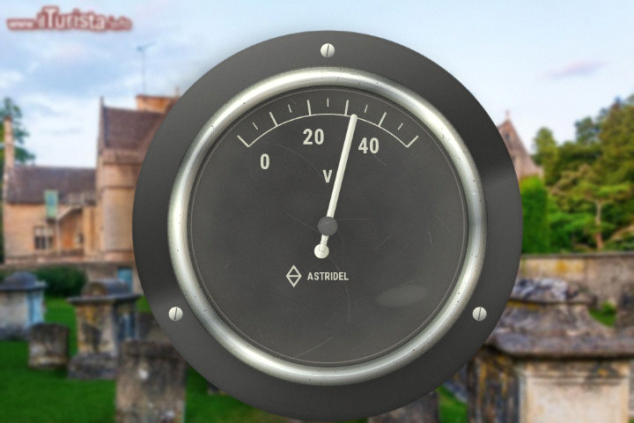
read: **32.5** V
